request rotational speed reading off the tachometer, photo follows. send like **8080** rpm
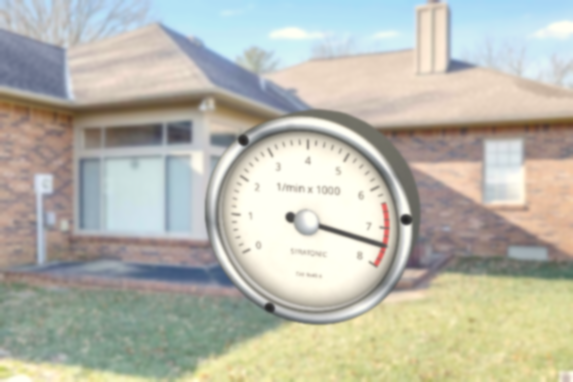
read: **7400** rpm
